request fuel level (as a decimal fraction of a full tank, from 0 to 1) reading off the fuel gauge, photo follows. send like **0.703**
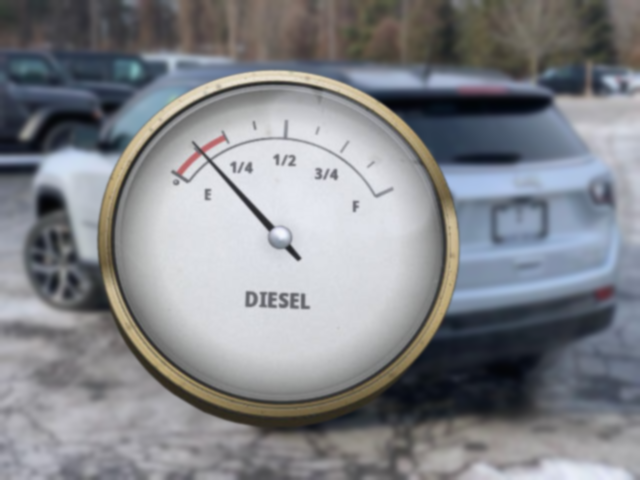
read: **0.125**
